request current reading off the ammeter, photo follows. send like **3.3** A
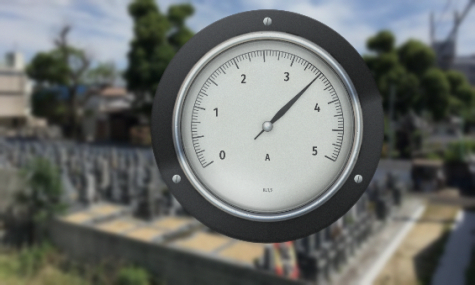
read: **3.5** A
